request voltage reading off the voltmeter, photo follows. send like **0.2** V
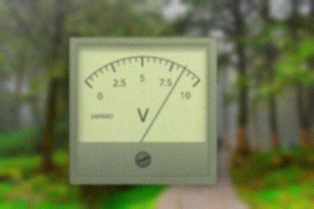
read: **8.5** V
